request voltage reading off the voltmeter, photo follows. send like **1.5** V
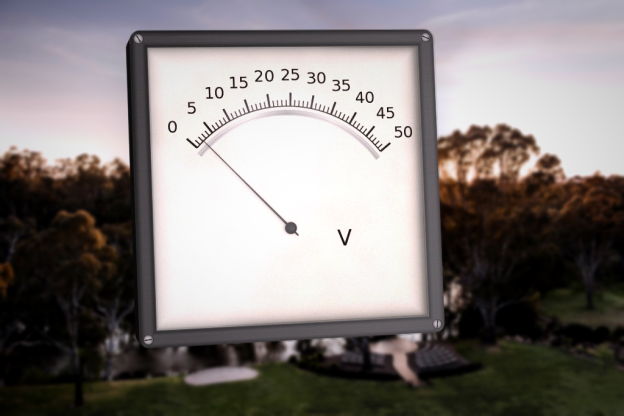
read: **2** V
